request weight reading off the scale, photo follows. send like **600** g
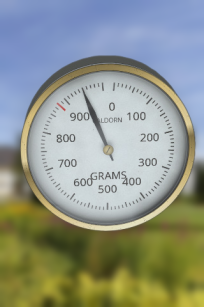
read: **950** g
